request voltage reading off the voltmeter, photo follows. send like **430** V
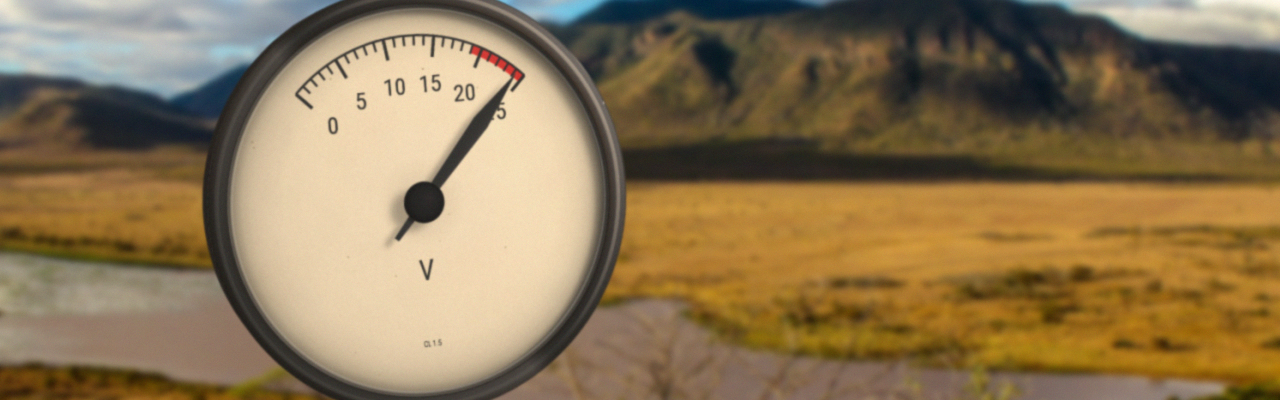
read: **24** V
